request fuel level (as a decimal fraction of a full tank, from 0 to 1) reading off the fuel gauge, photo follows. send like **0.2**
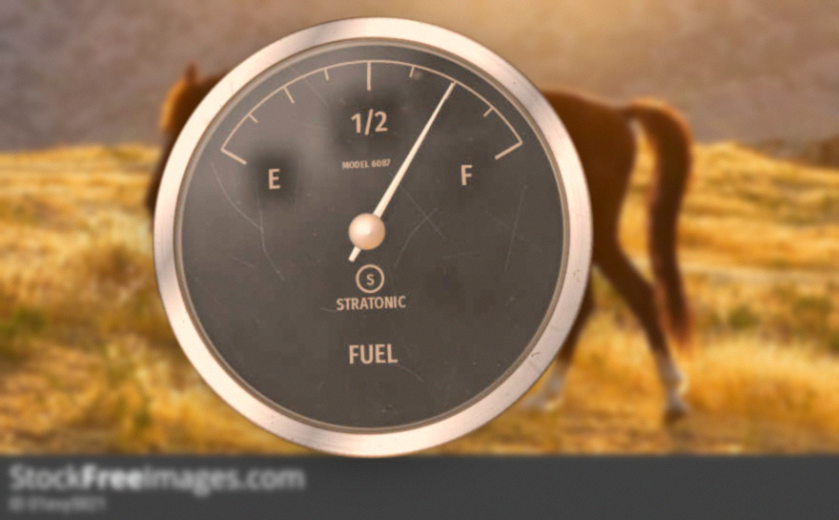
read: **0.75**
